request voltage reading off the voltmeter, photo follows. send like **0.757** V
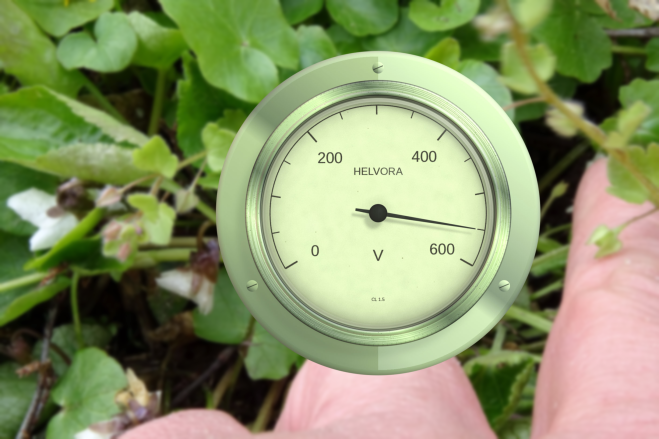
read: **550** V
